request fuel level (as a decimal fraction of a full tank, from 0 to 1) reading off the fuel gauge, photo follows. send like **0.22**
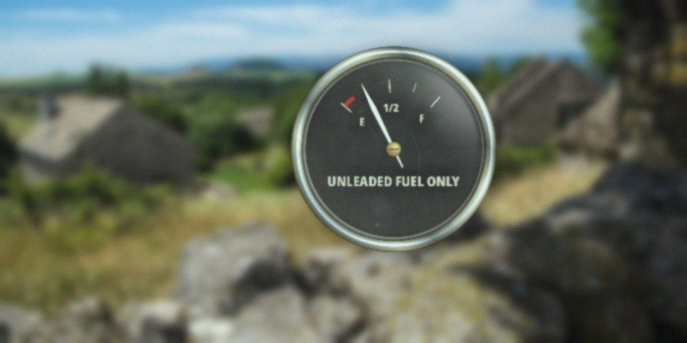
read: **0.25**
